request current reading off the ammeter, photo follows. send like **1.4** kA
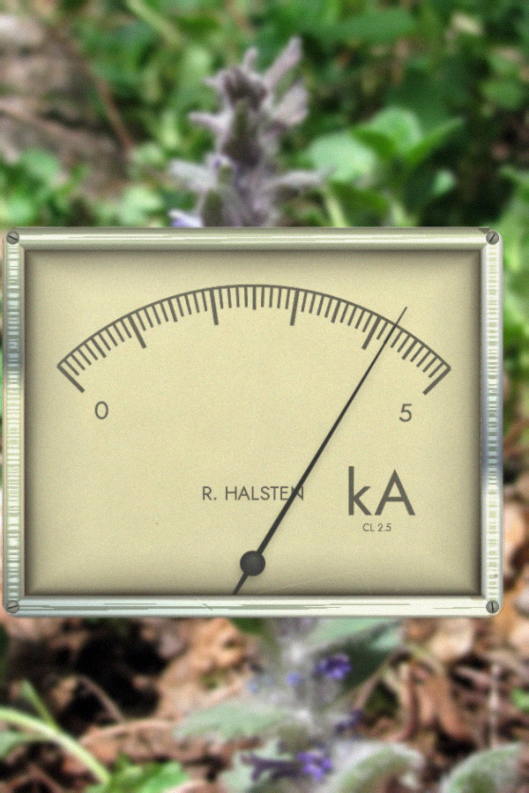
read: **4.2** kA
